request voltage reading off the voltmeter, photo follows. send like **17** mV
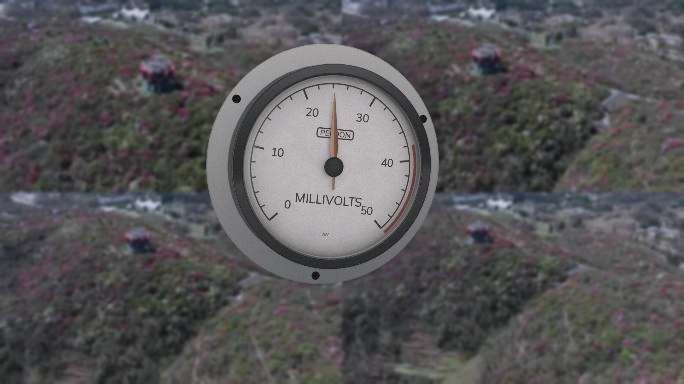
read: **24** mV
